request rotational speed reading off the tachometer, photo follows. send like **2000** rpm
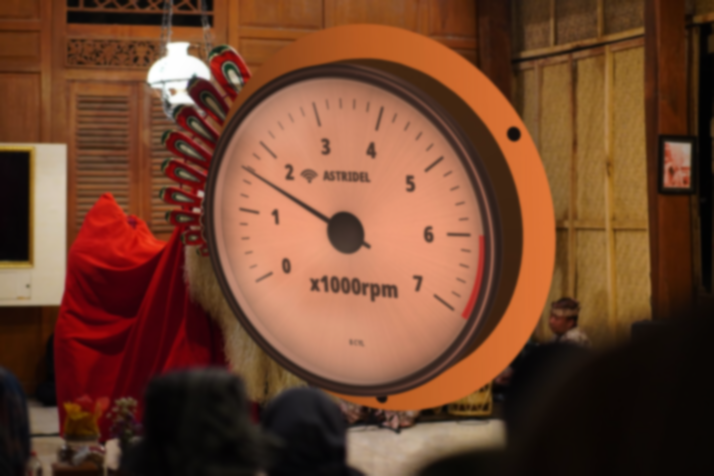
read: **1600** rpm
